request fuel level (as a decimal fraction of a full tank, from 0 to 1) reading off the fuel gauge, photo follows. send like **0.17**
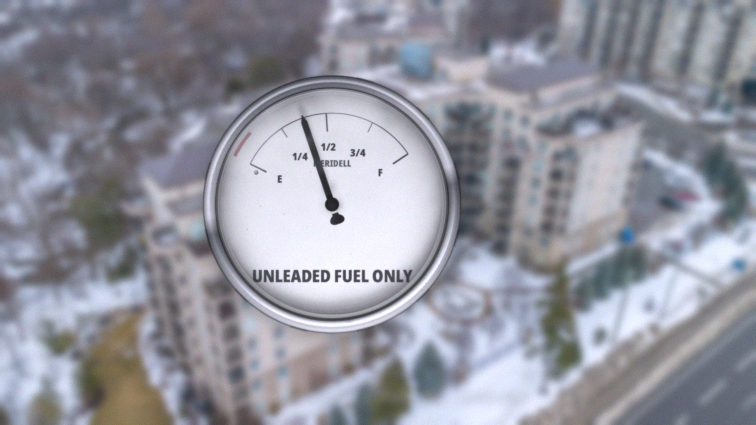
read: **0.375**
